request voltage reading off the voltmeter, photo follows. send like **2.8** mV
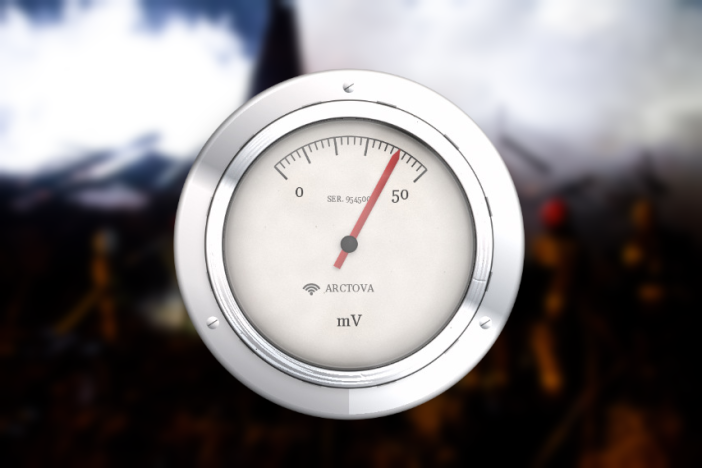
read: **40** mV
